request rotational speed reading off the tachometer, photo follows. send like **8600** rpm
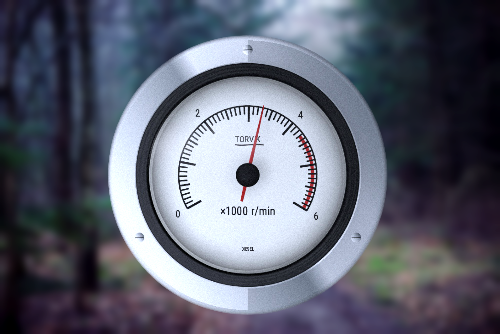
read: **3300** rpm
